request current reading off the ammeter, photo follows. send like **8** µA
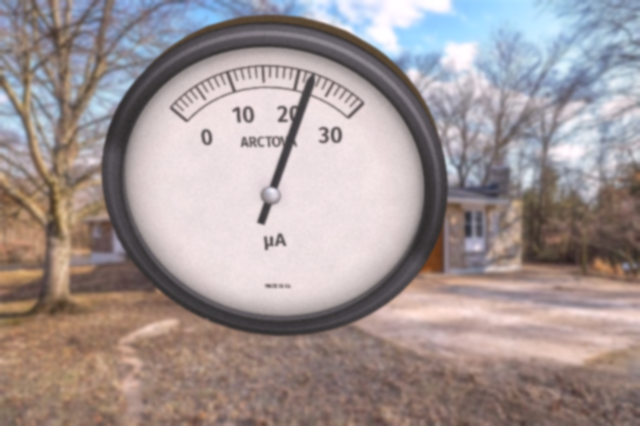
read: **22** µA
